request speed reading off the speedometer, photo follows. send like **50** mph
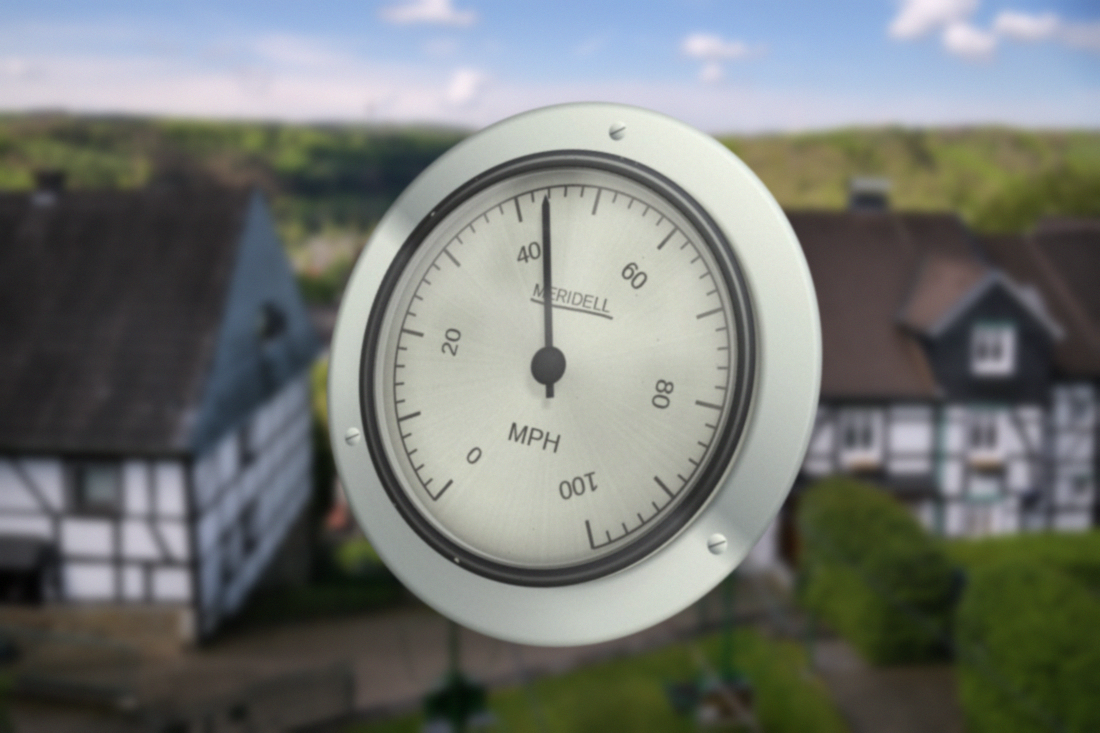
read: **44** mph
